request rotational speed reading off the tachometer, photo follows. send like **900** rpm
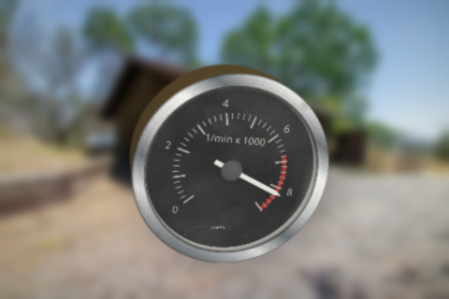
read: **8200** rpm
